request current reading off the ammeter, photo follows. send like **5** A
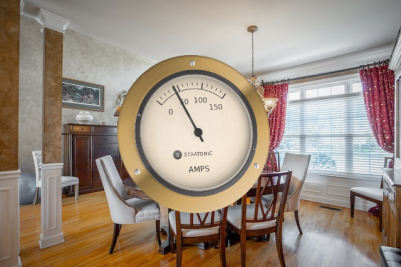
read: **40** A
